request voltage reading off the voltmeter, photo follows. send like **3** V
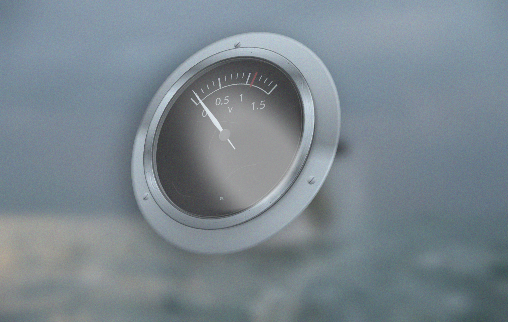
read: **0.1** V
